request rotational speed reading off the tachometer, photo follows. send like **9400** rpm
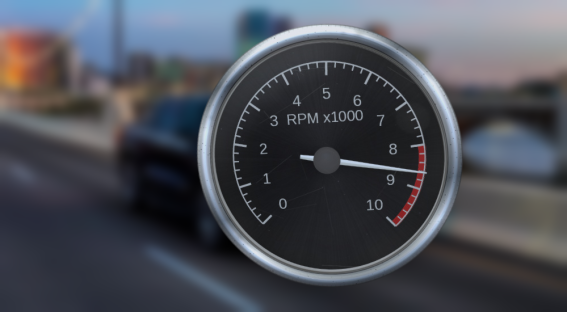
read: **8600** rpm
